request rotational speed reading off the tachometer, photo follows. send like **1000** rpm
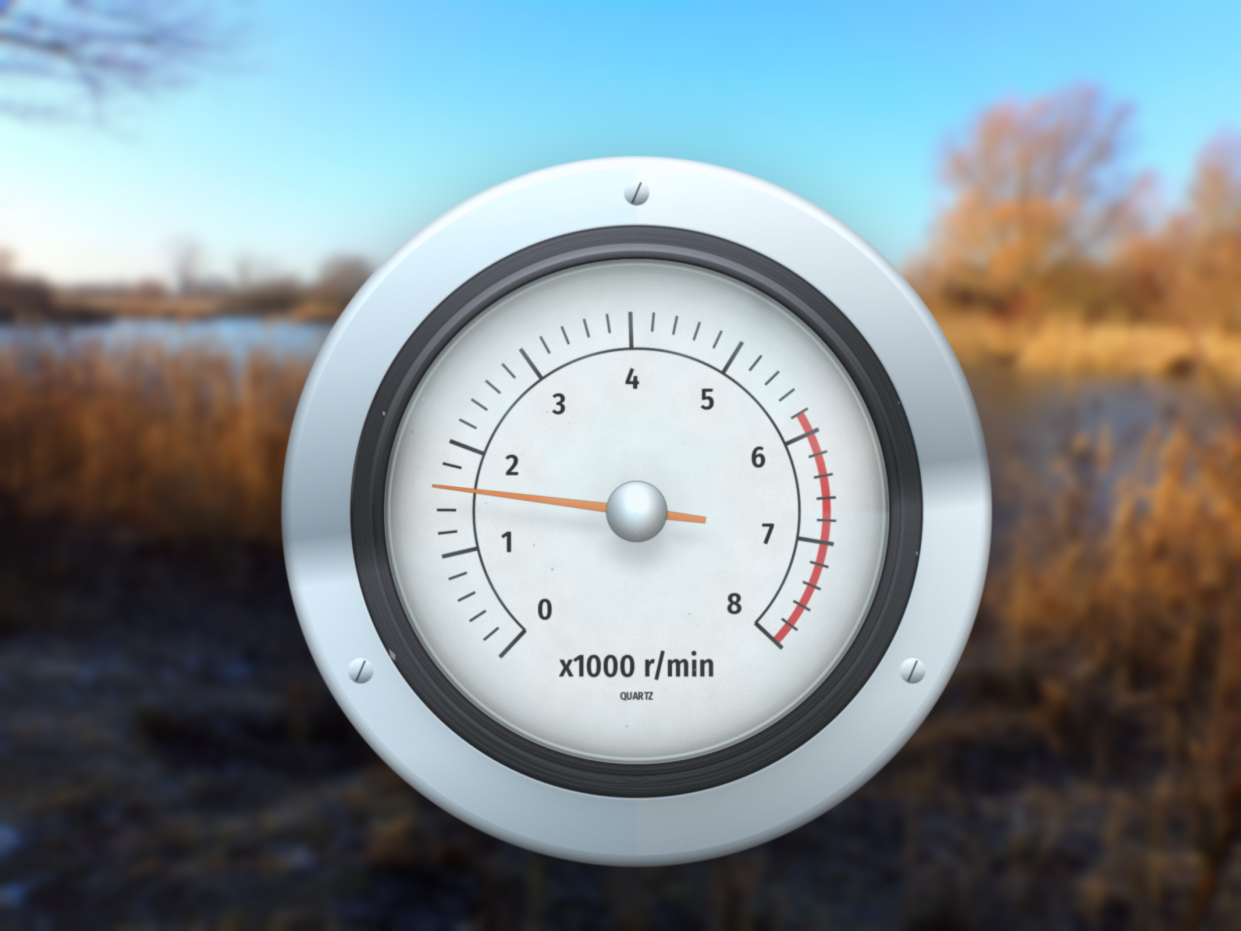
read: **1600** rpm
